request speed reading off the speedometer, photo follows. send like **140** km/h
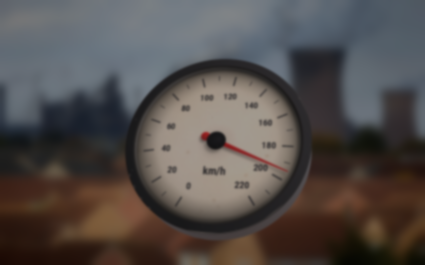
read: **195** km/h
